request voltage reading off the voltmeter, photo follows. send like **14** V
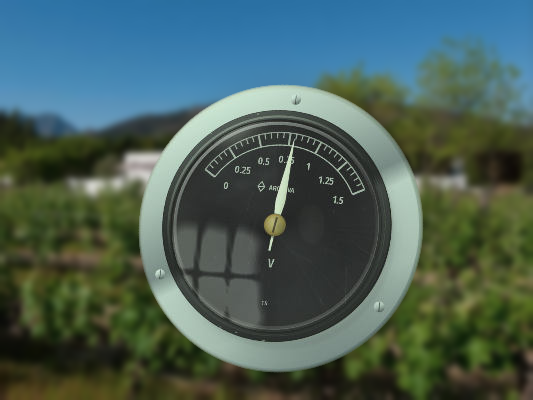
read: **0.8** V
